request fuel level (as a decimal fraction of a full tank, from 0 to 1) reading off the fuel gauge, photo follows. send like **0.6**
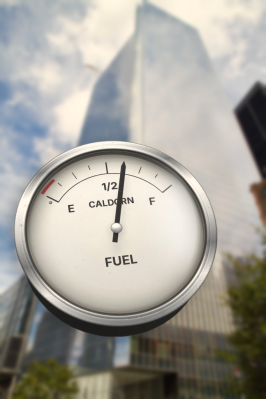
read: **0.625**
